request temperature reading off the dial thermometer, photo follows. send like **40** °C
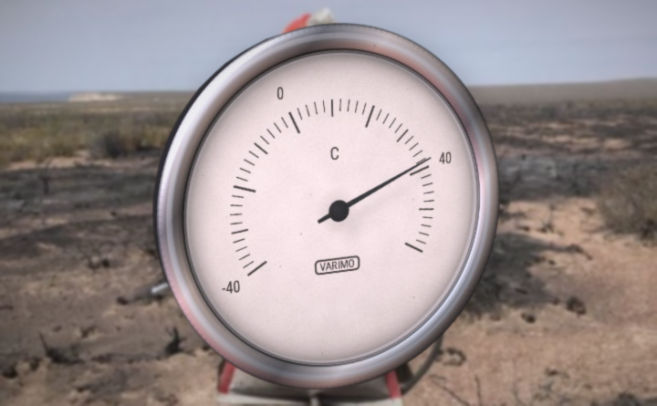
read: **38** °C
